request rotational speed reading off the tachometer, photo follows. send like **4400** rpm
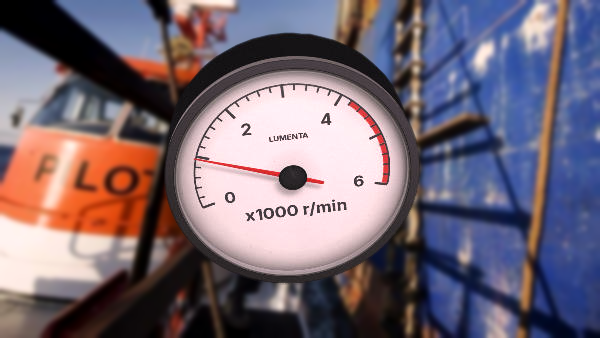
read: **1000** rpm
